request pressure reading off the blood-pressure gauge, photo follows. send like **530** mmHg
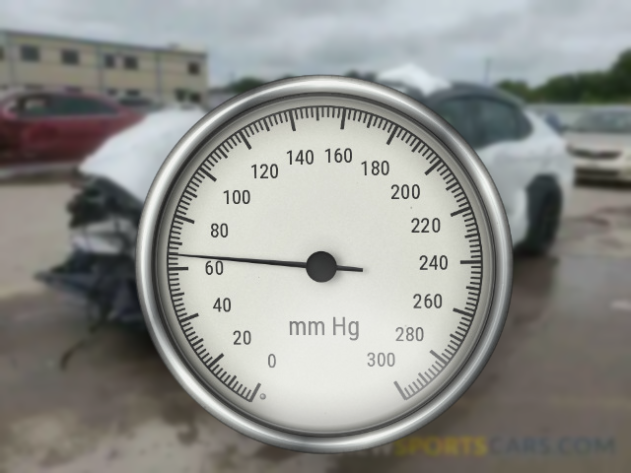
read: **66** mmHg
